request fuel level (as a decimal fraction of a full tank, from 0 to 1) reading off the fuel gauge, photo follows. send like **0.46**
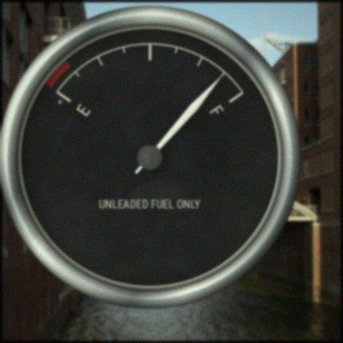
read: **0.875**
